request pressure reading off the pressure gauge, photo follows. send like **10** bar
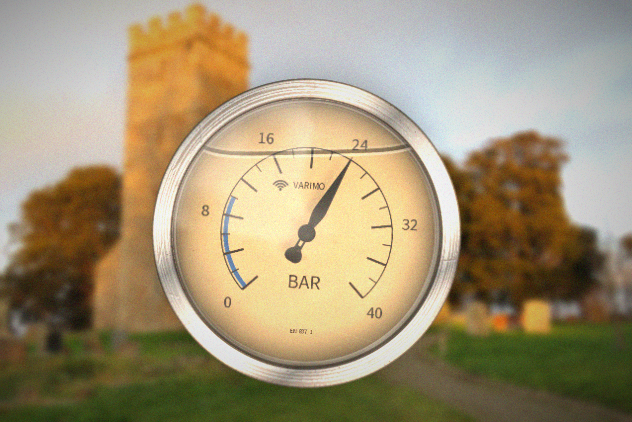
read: **24** bar
